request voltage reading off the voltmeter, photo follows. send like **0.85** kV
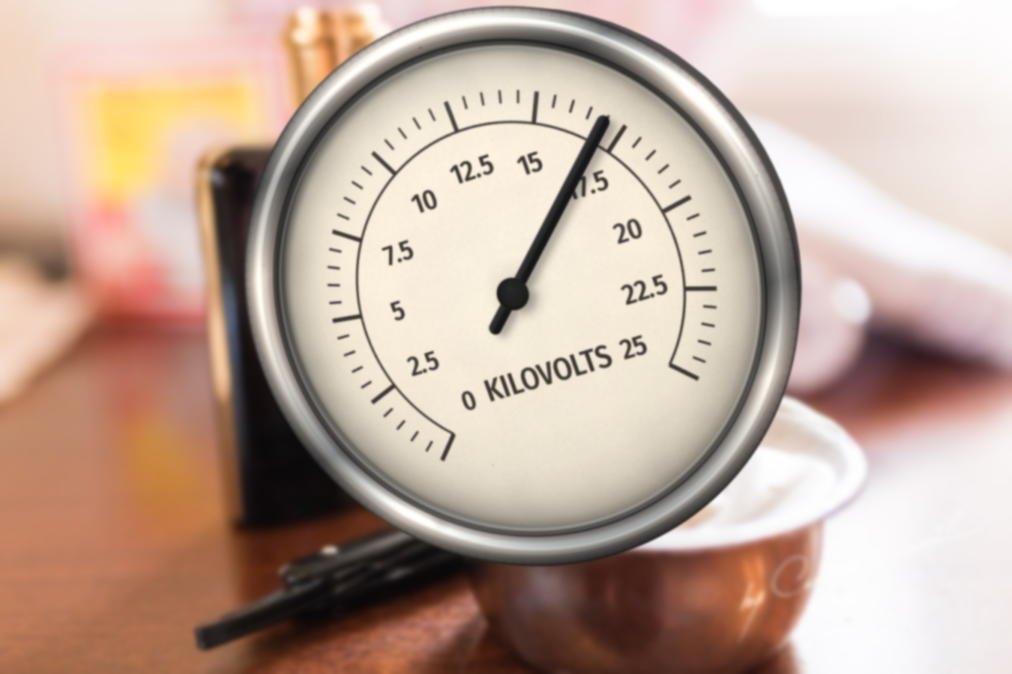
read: **17** kV
